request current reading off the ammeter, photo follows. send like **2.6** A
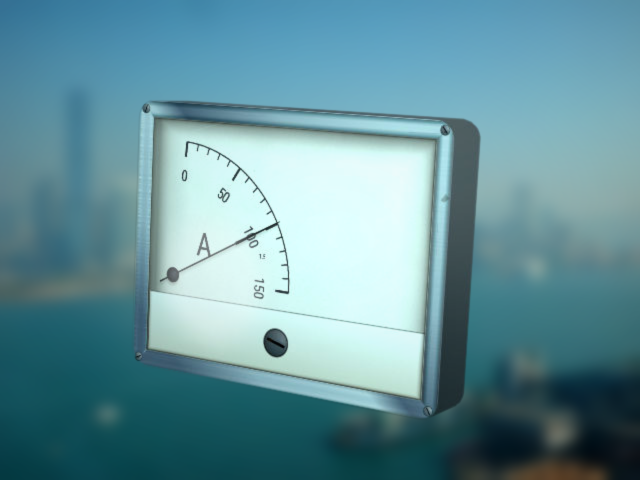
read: **100** A
